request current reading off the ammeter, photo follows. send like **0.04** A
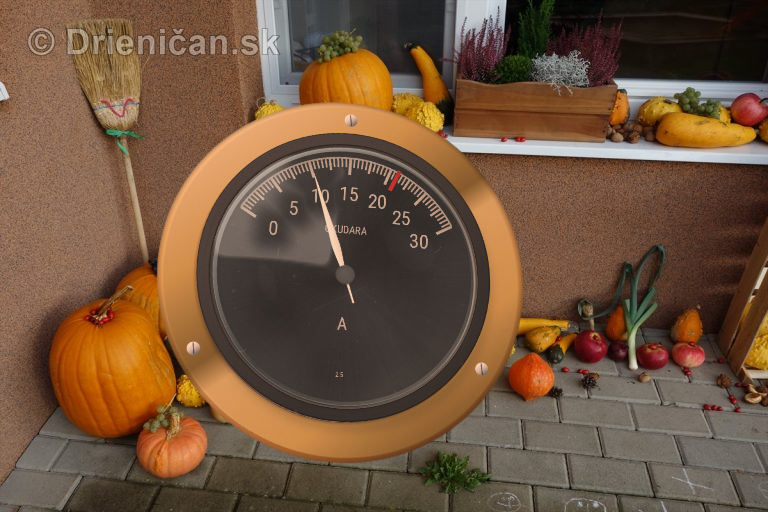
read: **10** A
